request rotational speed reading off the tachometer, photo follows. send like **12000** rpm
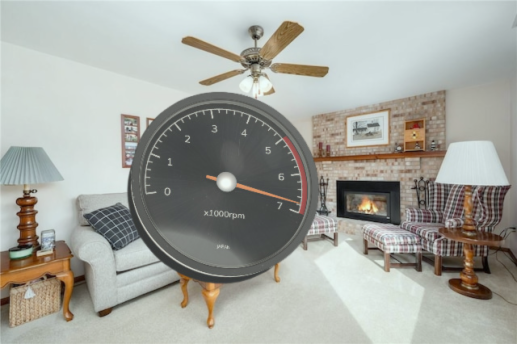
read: **6800** rpm
